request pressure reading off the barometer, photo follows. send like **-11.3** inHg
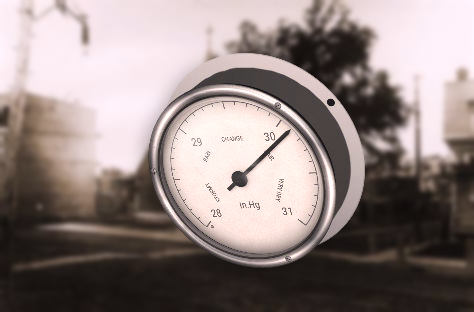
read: **30.1** inHg
